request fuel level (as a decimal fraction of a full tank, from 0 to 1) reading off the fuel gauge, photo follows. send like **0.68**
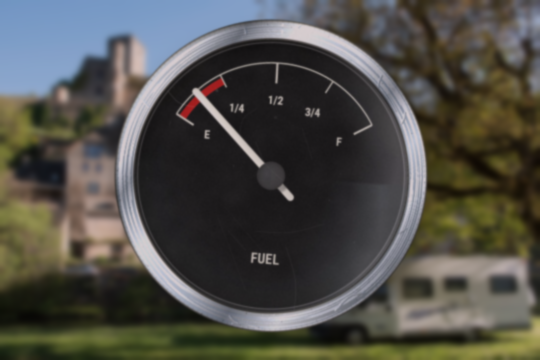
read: **0.125**
